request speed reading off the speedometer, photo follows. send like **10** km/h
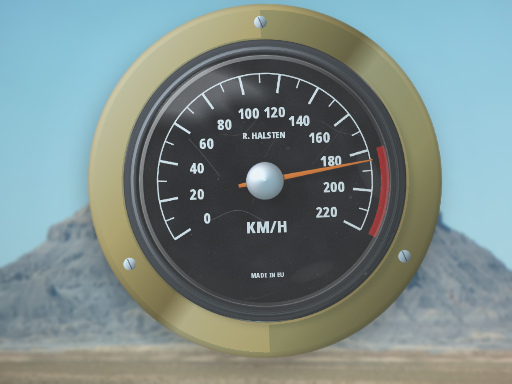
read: **185** km/h
